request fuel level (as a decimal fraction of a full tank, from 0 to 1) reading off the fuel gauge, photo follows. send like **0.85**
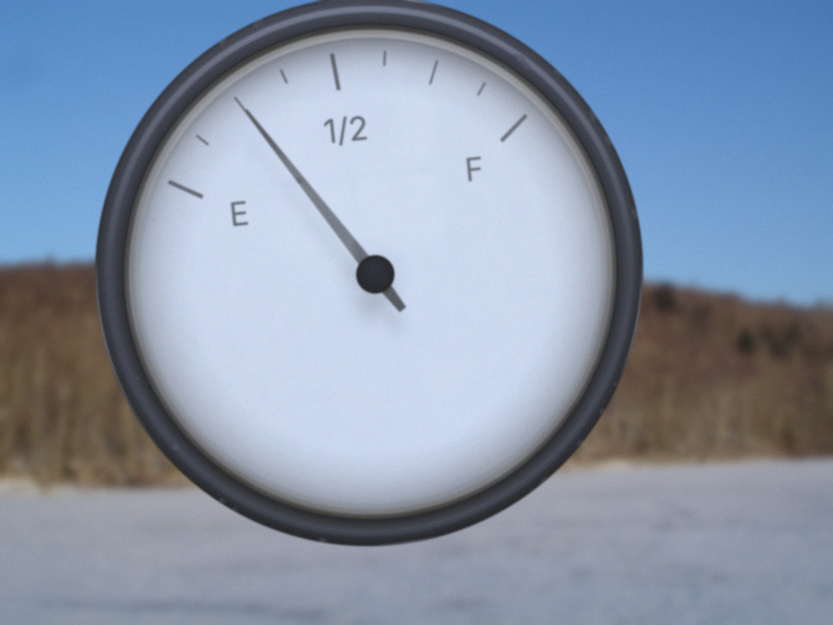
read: **0.25**
